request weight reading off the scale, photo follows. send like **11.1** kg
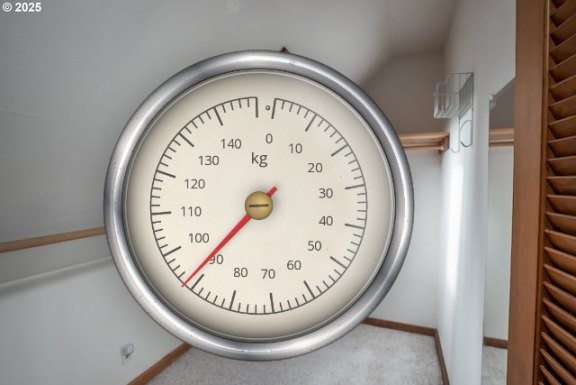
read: **92** kg
